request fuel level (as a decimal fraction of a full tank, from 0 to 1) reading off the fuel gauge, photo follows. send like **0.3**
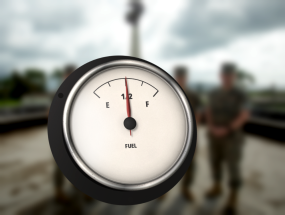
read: **0.5**
